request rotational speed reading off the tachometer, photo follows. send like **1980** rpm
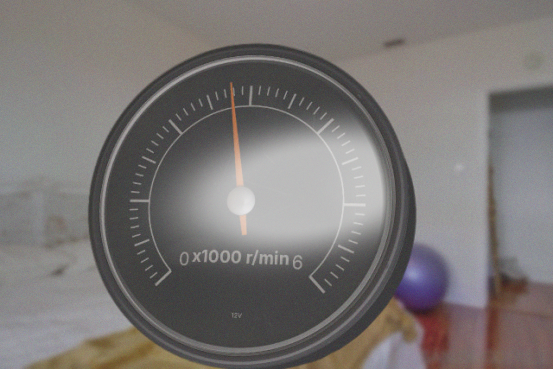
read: **2800** rpm
